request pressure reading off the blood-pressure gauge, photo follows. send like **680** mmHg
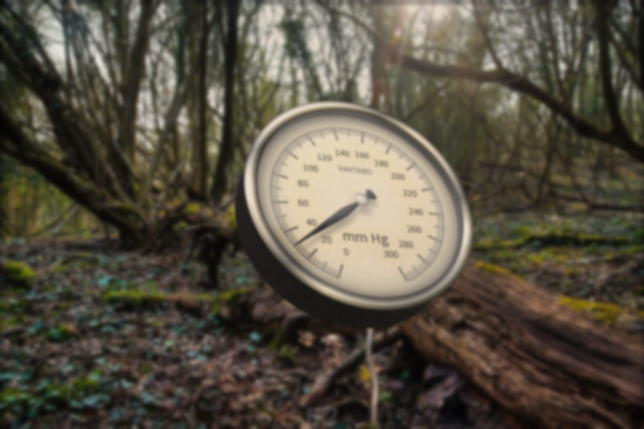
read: **30** mmHg
